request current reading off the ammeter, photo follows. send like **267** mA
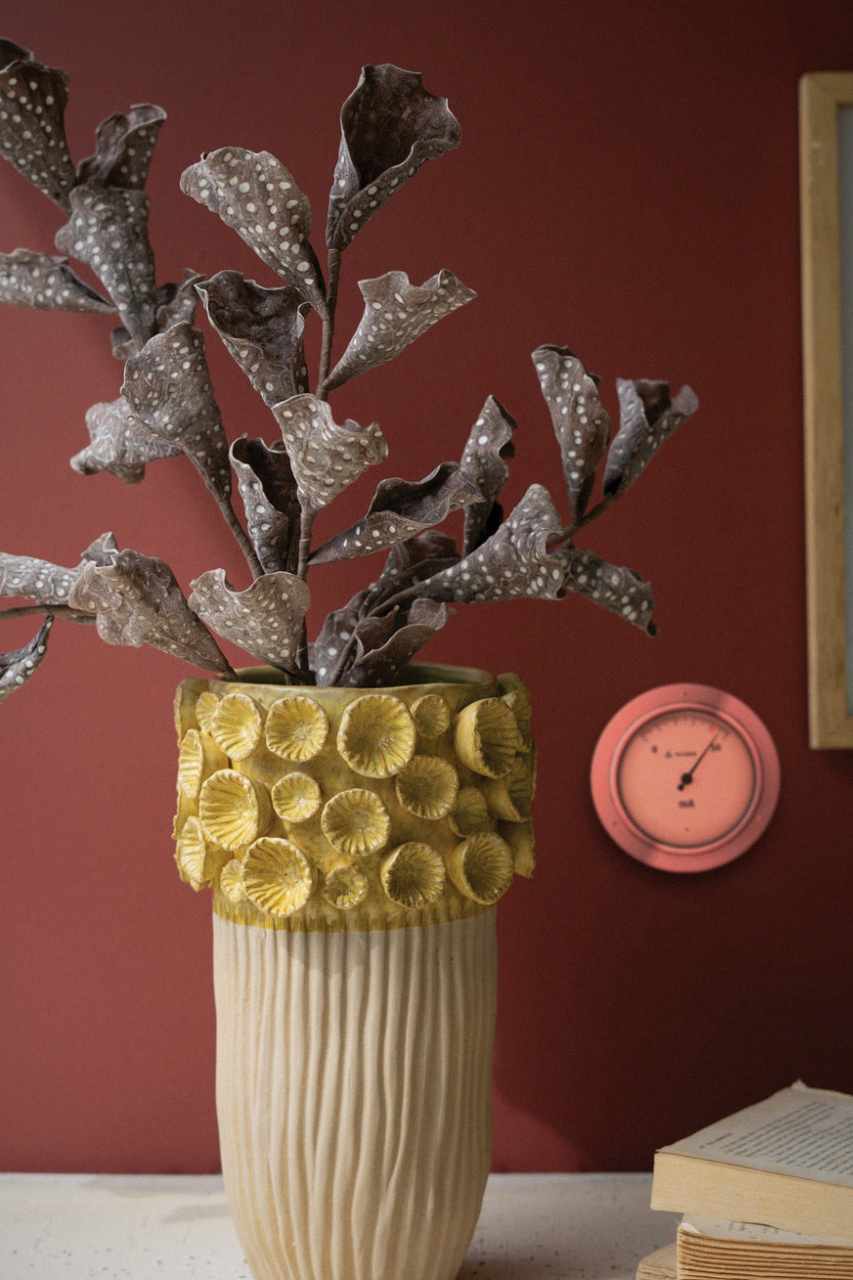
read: **45** mA
